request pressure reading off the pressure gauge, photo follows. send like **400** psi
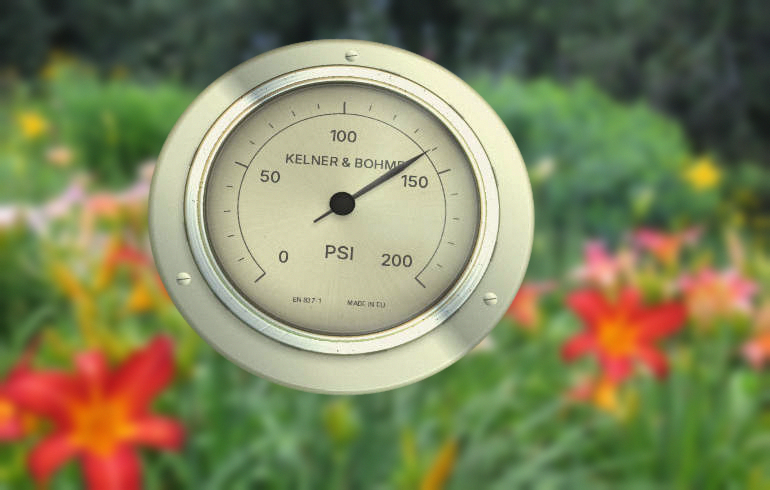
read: **140** psi
